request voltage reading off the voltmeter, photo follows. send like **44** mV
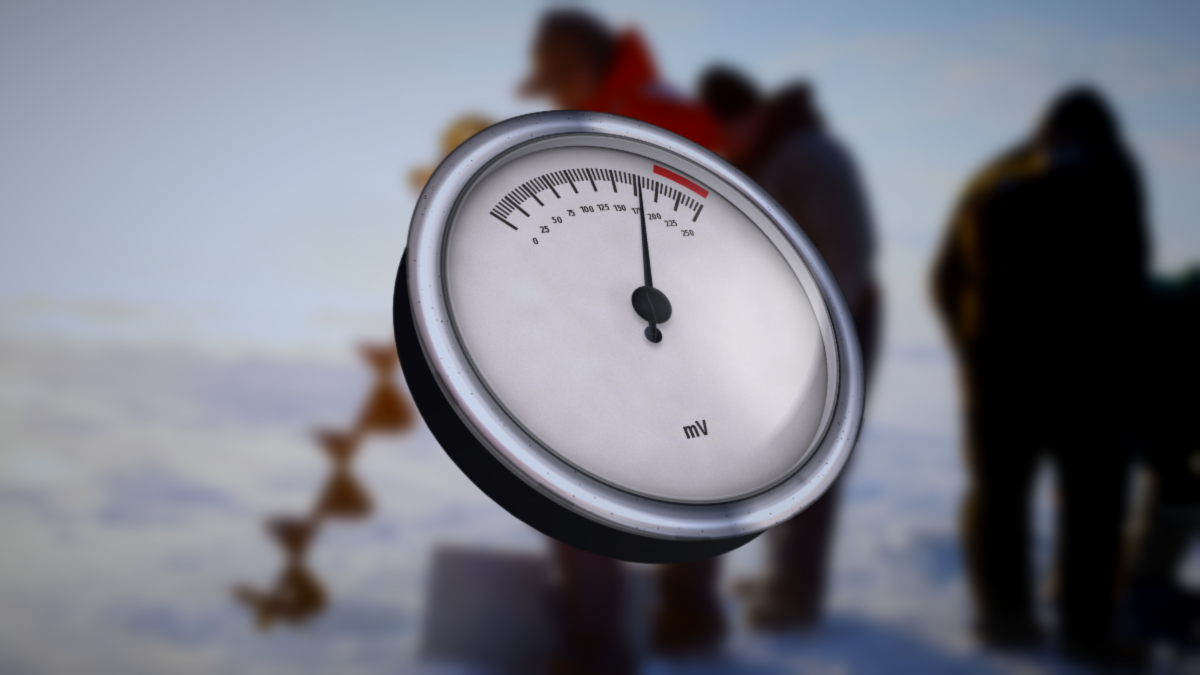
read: **175** mV
